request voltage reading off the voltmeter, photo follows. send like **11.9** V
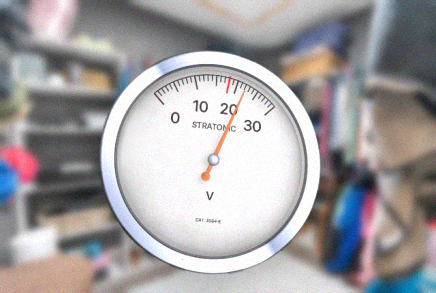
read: **22** V
